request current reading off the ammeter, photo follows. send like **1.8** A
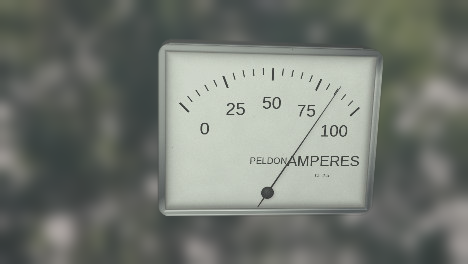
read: **85** A
